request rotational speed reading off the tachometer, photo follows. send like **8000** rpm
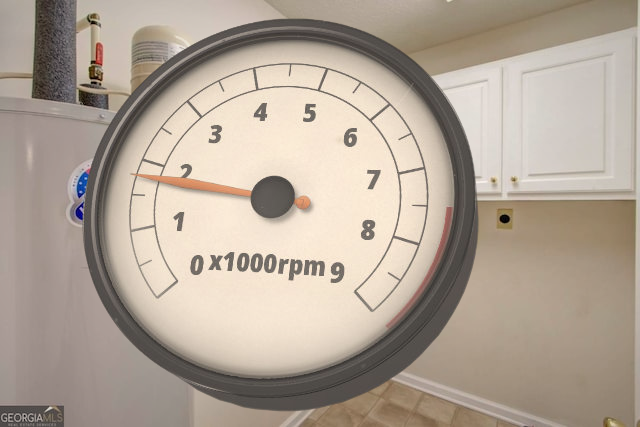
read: **1750** rpm
